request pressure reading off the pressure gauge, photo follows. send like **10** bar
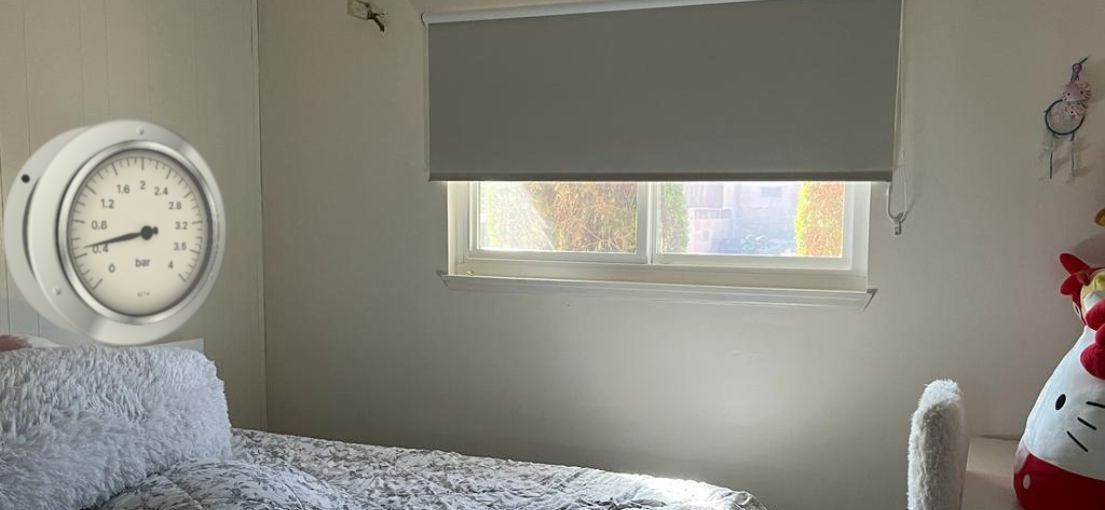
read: **0.5** bar
